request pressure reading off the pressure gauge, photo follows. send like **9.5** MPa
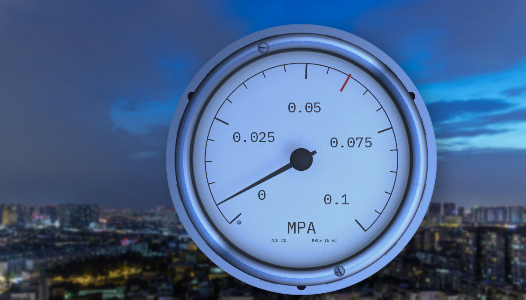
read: **0.005** MPa
